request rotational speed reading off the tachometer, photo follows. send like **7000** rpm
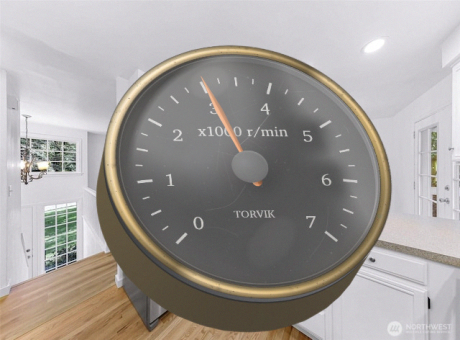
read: **3000** rpm
